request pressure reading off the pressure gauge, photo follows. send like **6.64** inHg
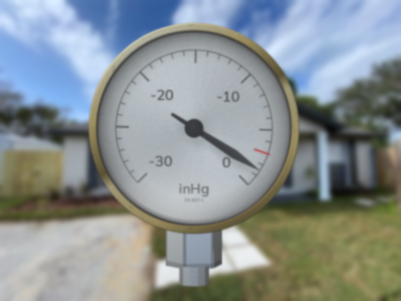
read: **-1.5** inHg
